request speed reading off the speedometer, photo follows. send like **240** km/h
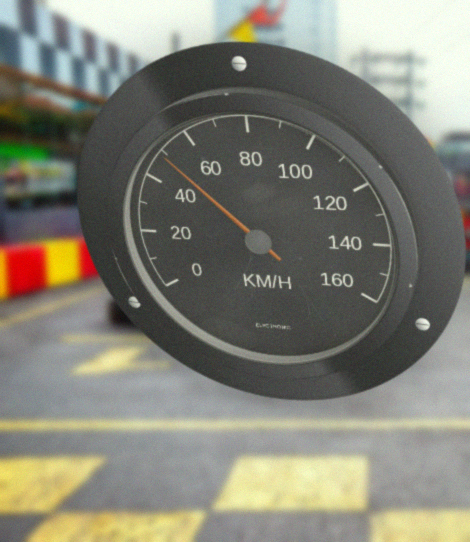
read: **50** km/h
